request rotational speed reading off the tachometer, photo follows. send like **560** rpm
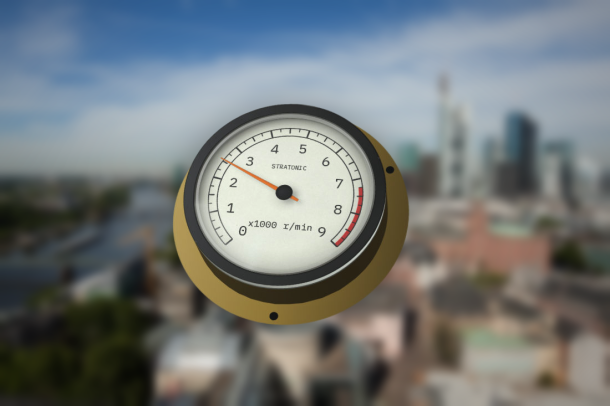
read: **2500** rpm
